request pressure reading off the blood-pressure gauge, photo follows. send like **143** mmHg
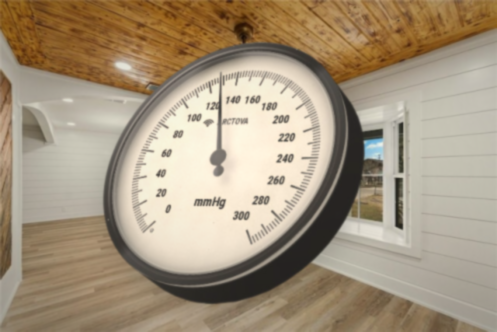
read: **130** mmHg
